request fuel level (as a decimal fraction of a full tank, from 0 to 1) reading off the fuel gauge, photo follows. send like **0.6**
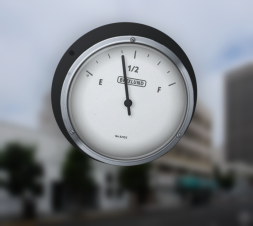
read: **0.375**
